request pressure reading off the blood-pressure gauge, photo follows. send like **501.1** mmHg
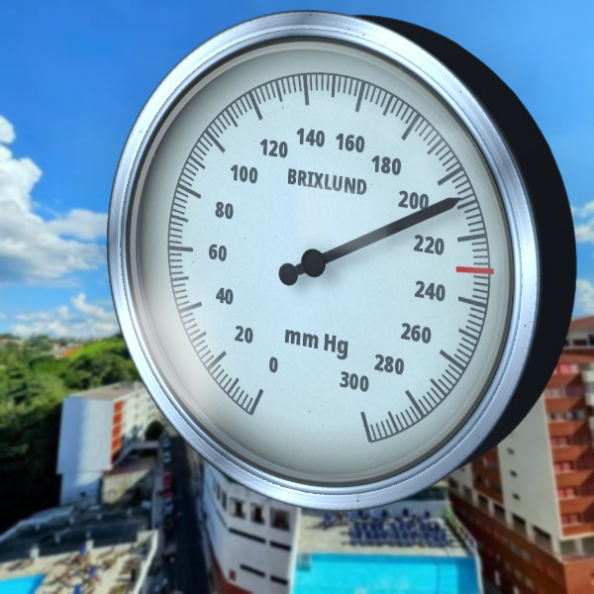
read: **208** mmHg
